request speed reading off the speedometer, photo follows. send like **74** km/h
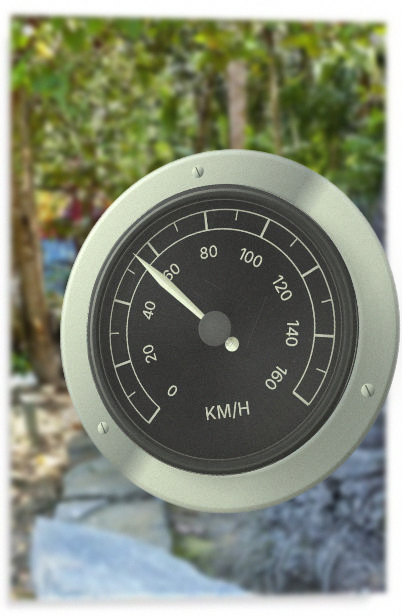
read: **55** km/h
